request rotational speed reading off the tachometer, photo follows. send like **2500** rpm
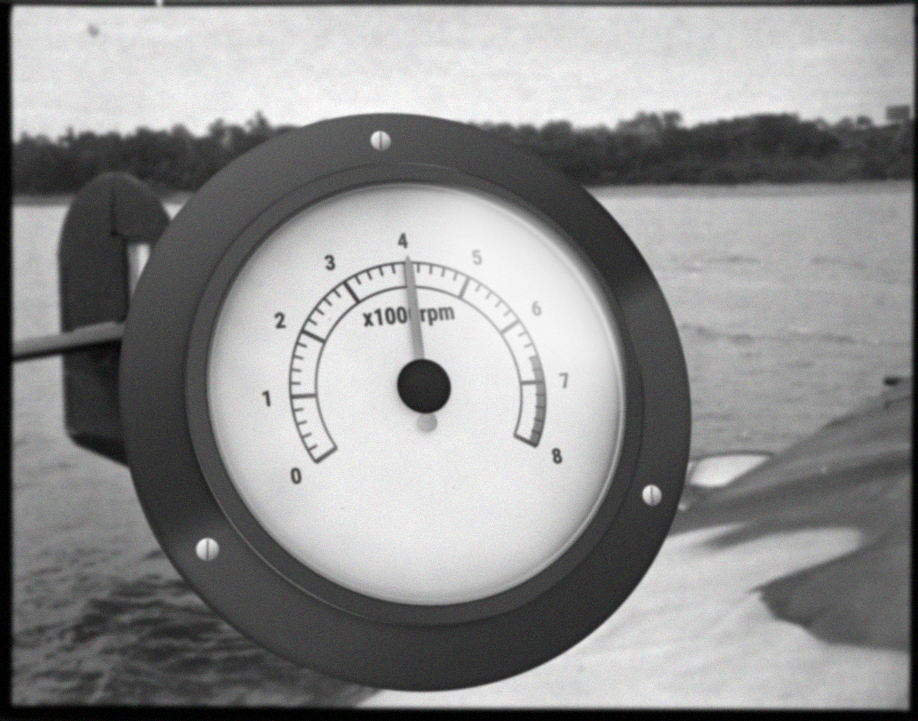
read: **4000** rpm
